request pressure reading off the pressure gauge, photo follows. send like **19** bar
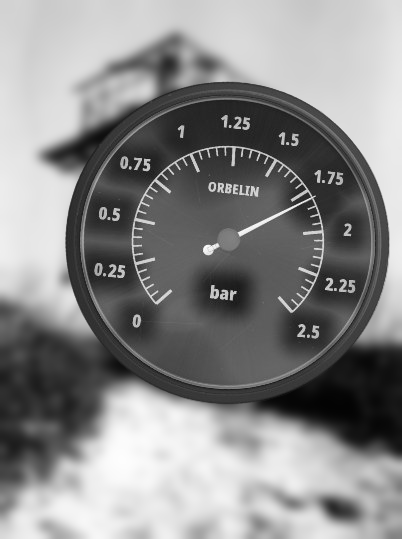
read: **1.8** bar
